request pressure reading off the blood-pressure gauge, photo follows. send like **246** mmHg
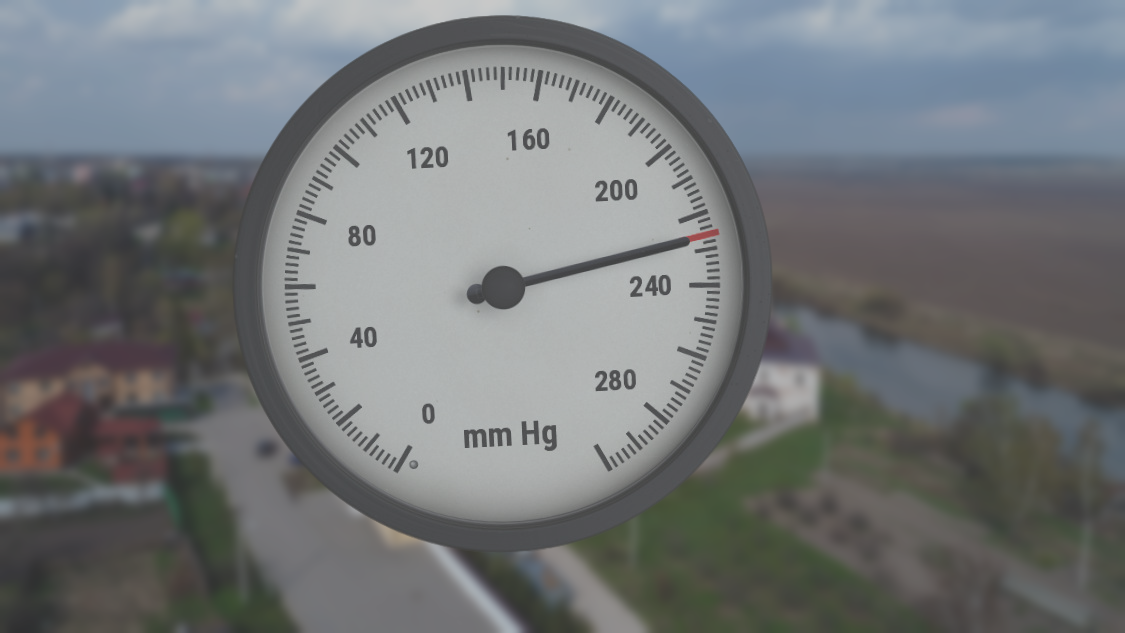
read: **226** mmHg
